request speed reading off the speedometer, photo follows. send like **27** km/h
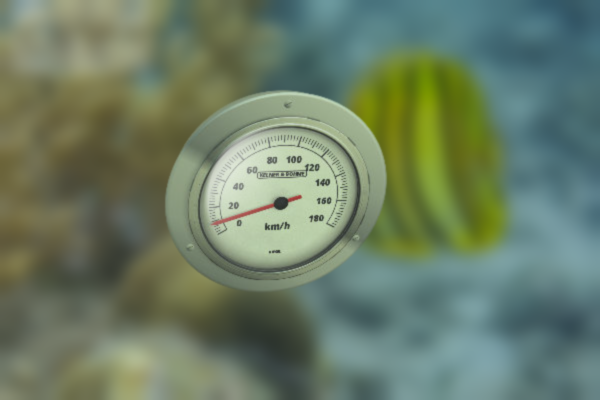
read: **10** km/h
